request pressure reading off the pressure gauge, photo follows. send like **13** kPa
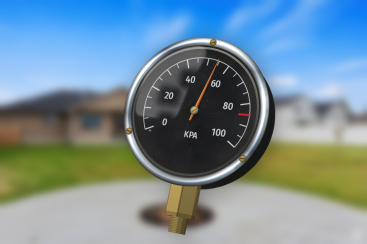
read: **55** kPa
